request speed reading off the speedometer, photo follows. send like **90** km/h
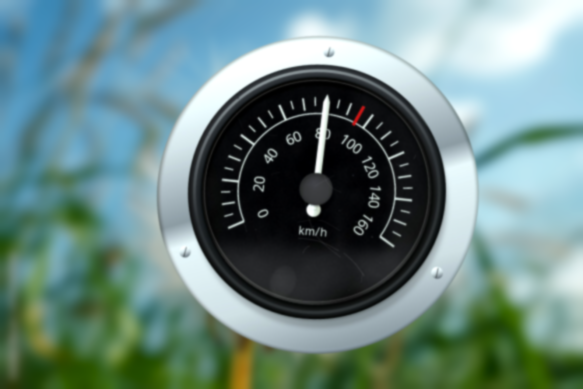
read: **80** km/h
